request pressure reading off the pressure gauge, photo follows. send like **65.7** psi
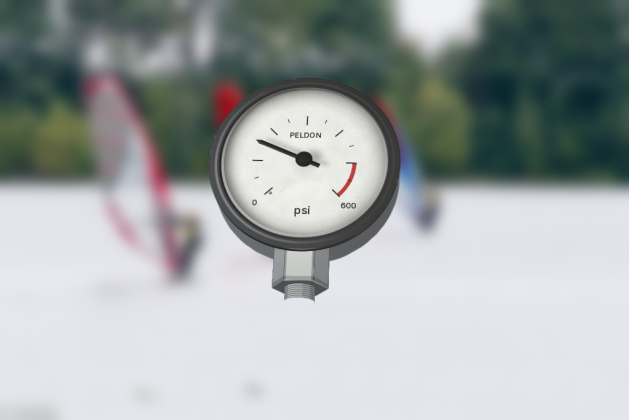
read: **150** psi
